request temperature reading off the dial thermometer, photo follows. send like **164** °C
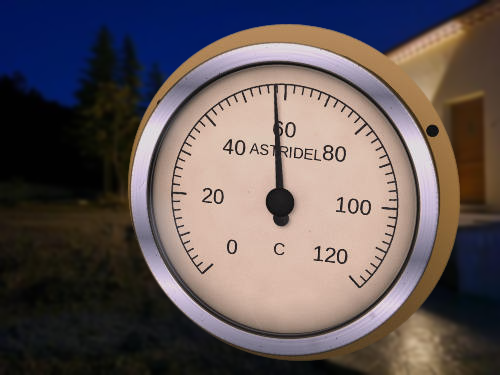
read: **58** °C
